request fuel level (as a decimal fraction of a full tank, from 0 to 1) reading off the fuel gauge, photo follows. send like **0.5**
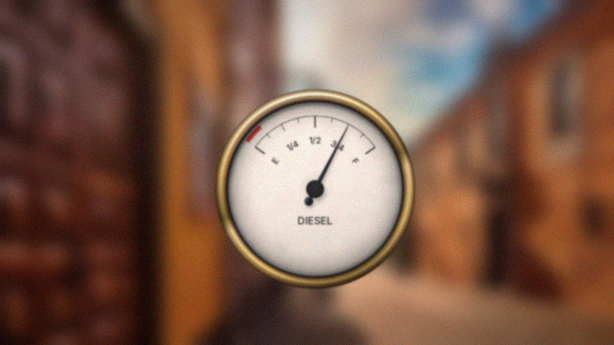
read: **0.75**
